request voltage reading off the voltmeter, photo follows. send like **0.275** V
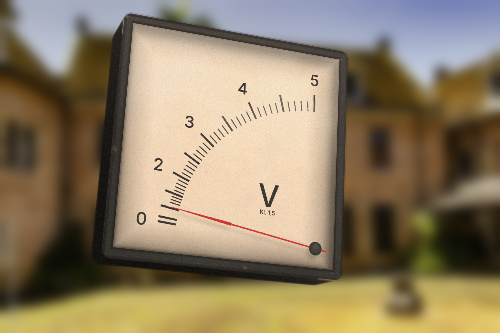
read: **1** V
